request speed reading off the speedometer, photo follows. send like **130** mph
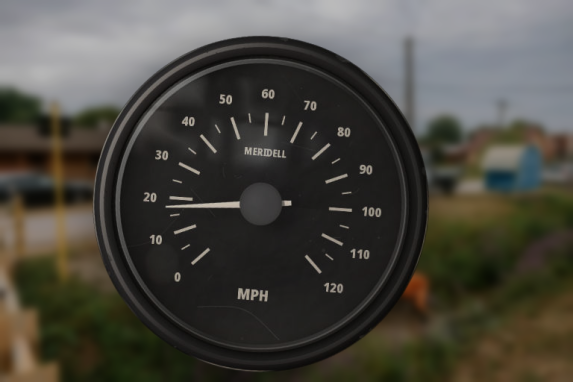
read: **17.5** mph
